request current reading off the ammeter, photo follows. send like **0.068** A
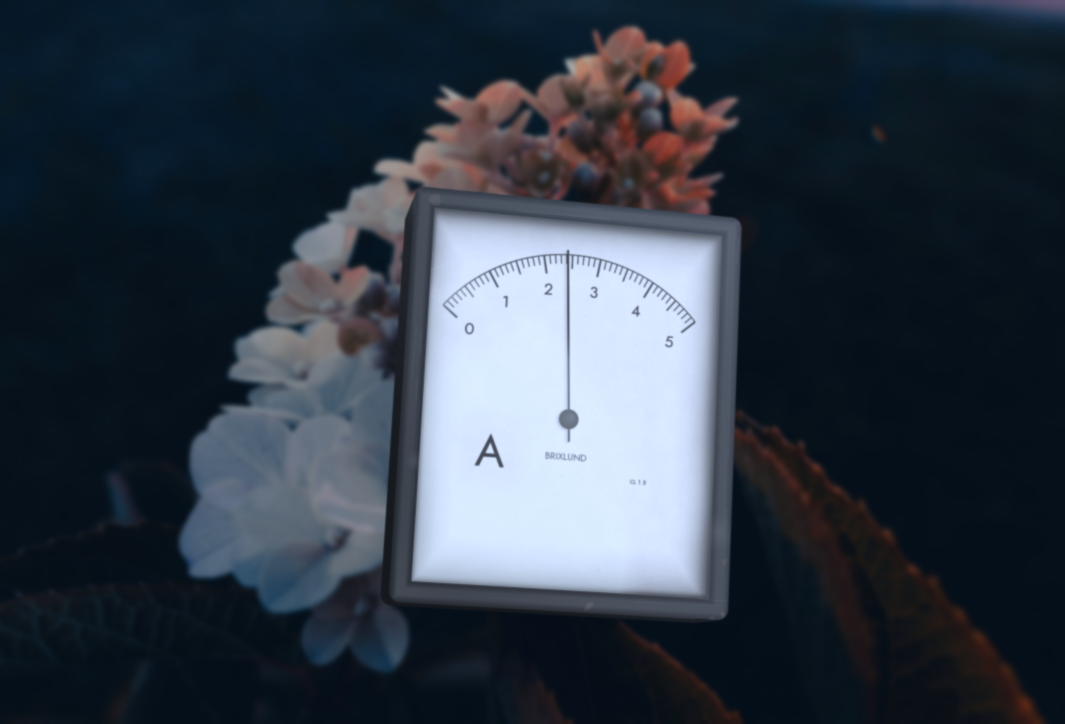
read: **2.4** A
